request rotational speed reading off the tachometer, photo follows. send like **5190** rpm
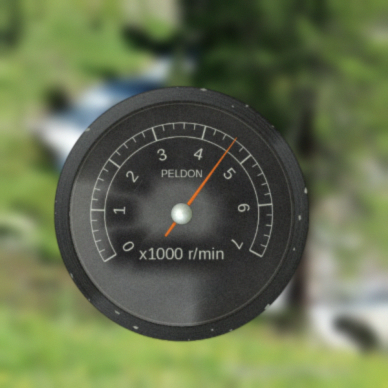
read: **4600** rpm
